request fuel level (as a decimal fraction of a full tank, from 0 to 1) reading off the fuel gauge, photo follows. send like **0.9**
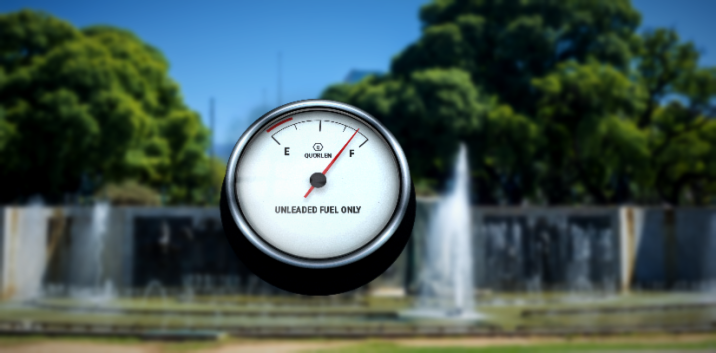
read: **0.875**
